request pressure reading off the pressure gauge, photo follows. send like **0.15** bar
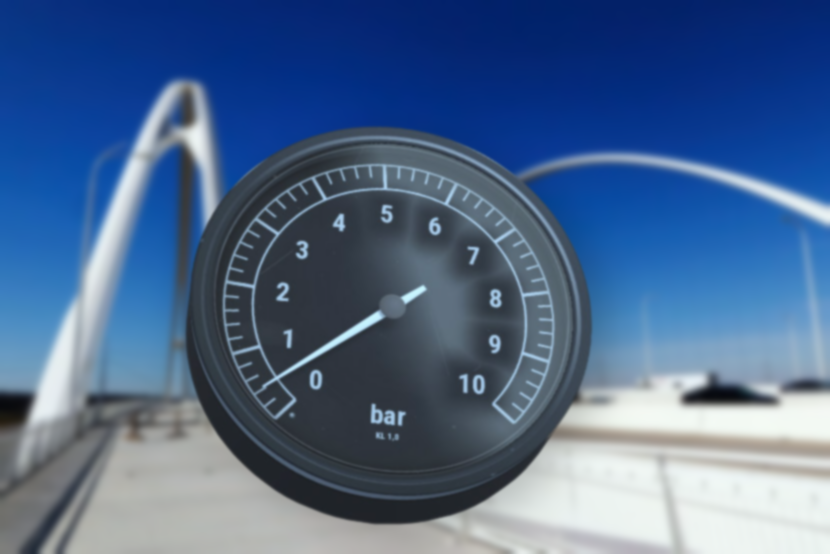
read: **0.4** bar
